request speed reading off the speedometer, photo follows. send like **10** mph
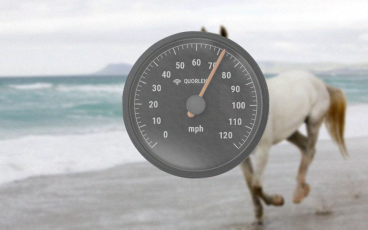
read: **72** mph
